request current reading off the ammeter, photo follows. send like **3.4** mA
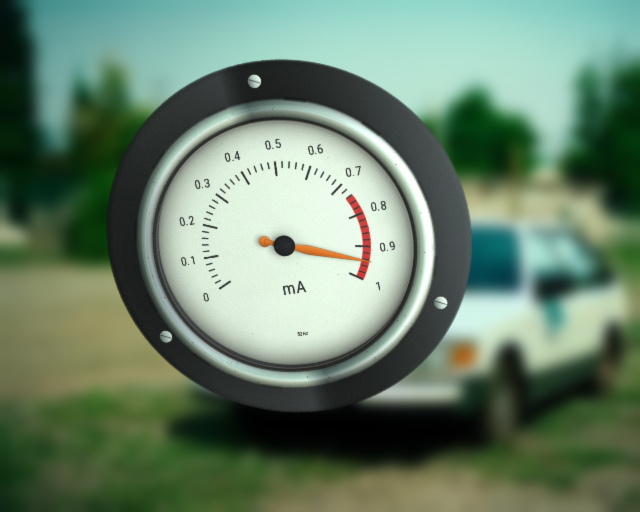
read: **0.94** mA
